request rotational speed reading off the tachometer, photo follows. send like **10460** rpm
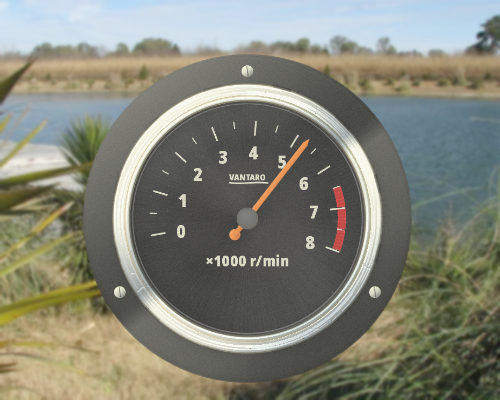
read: **5250** rpm
